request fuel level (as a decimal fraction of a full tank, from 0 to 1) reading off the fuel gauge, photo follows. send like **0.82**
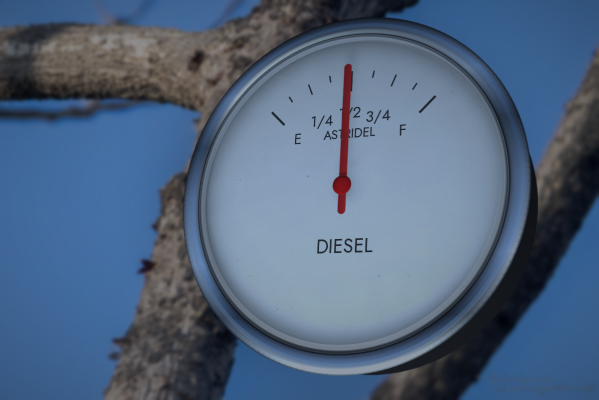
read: **0.5**
